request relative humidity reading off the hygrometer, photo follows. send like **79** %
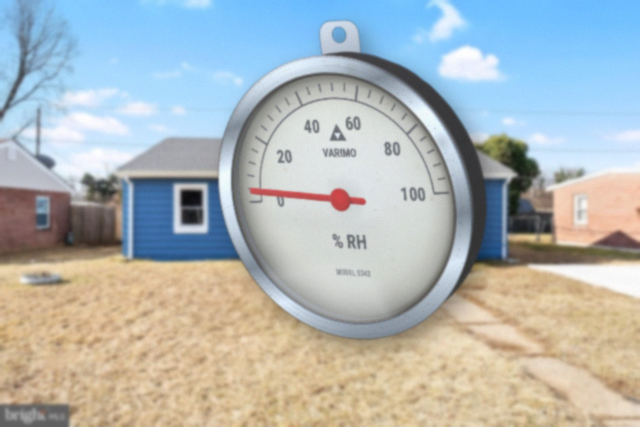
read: **4** %
